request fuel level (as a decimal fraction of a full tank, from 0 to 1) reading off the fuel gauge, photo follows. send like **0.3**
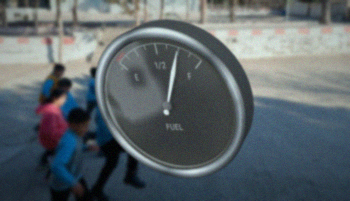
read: **0.75**
